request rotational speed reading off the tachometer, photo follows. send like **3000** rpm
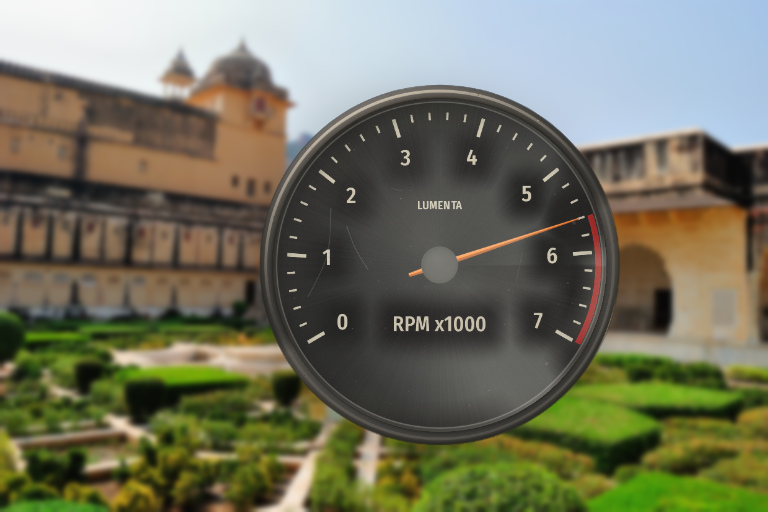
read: **5600** rpm
